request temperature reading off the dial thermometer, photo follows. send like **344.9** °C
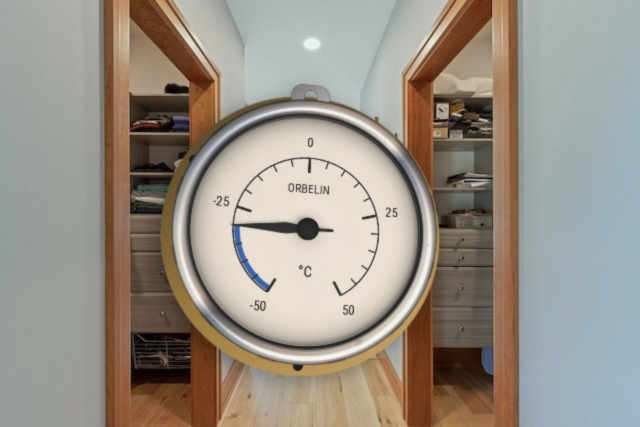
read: **-30** °C
